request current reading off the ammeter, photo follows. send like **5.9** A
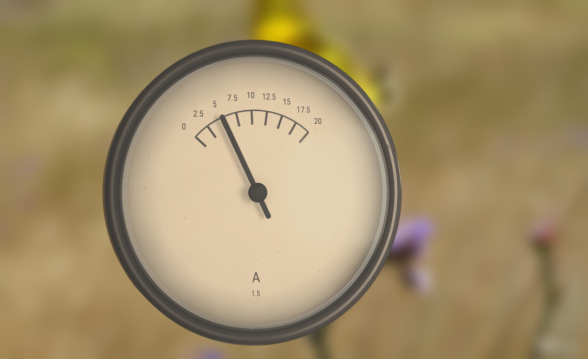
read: **5** A
